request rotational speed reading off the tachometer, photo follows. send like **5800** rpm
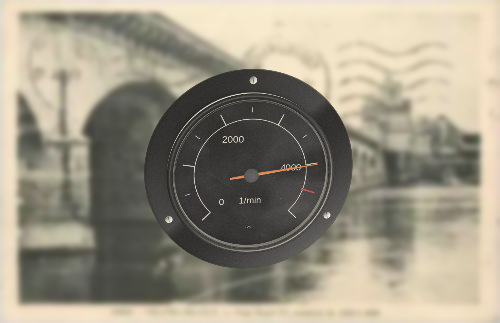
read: **4000** rpm
